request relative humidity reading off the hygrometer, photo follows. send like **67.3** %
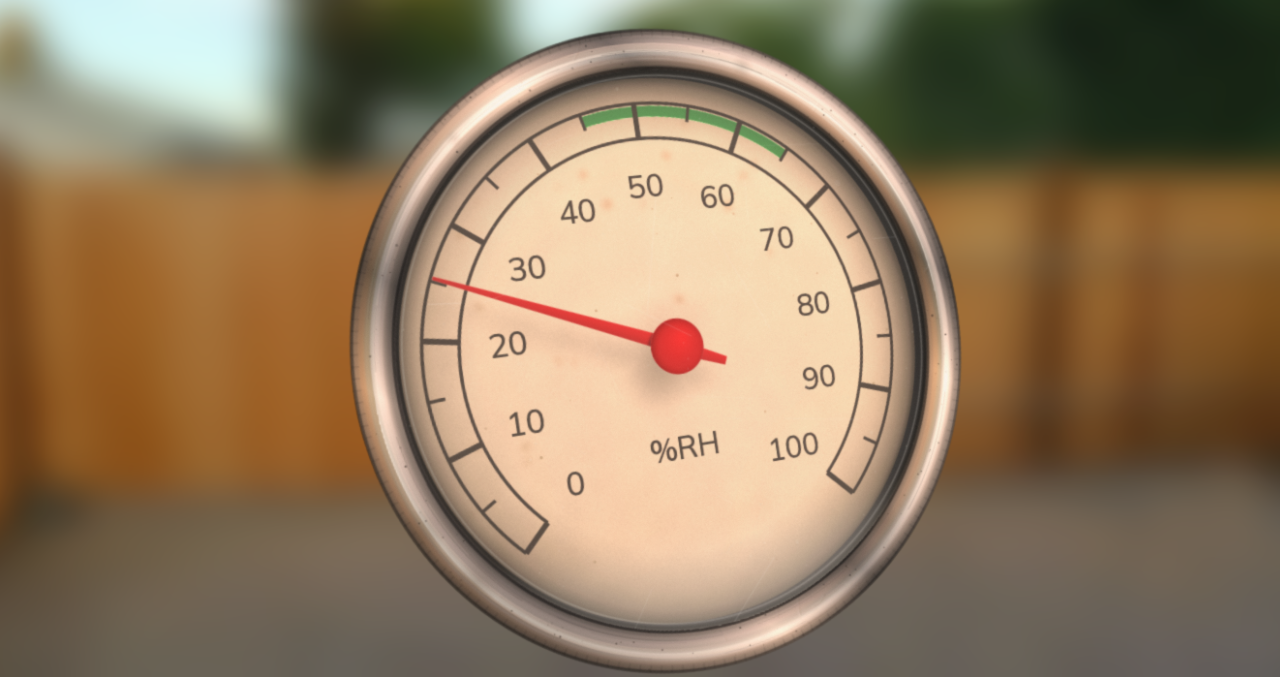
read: **25** %
